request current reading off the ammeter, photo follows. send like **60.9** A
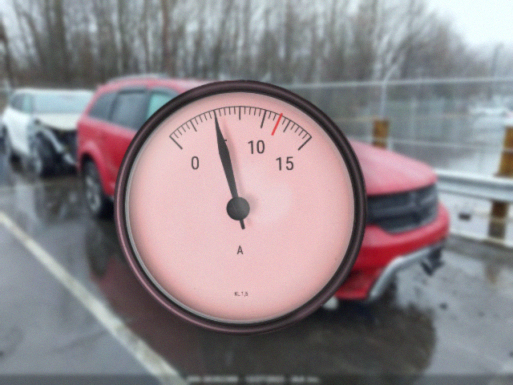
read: **5** A
